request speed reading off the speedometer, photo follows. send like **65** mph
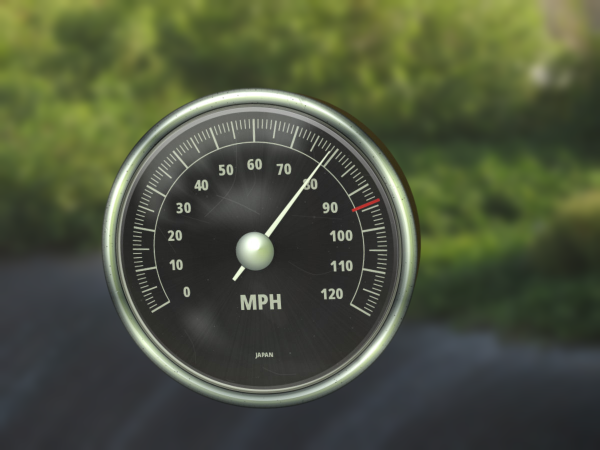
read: **79** mph
